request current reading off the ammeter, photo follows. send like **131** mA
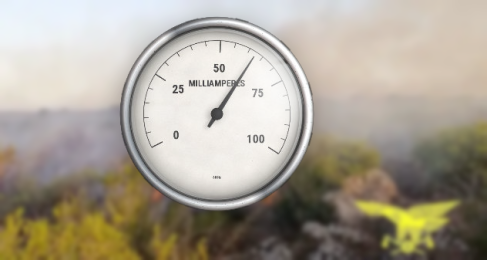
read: **62.5** mA
